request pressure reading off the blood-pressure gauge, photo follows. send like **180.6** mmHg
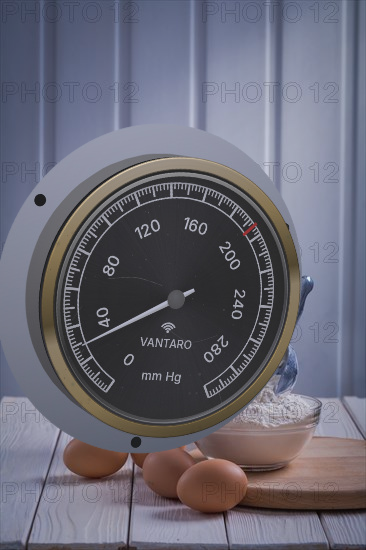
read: **30** mmHg
